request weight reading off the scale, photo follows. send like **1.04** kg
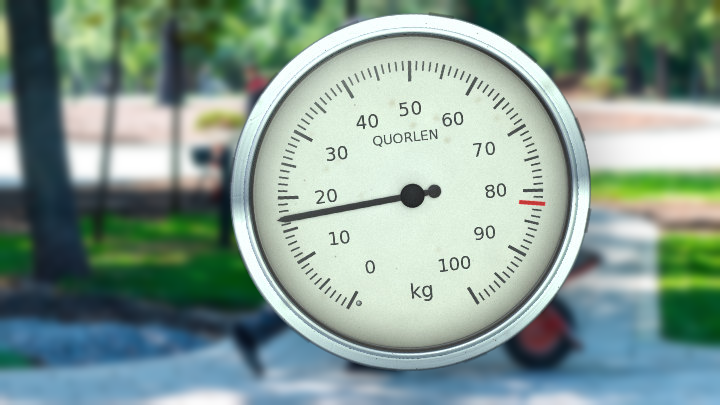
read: **17** kg
